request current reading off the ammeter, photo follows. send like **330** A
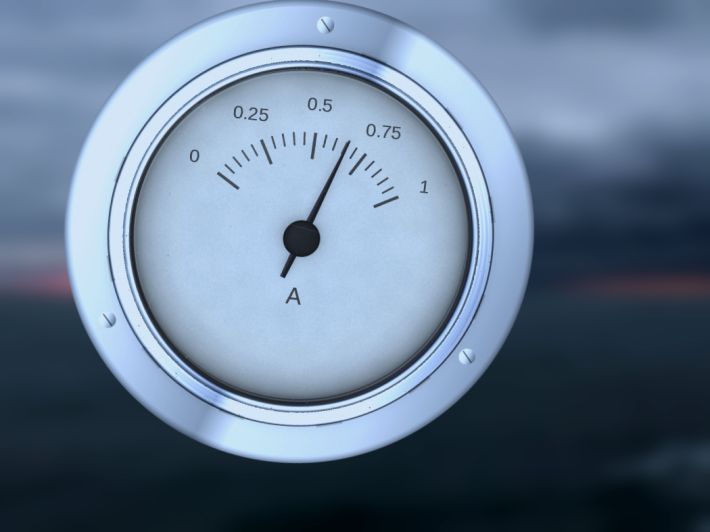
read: **0.65** A
